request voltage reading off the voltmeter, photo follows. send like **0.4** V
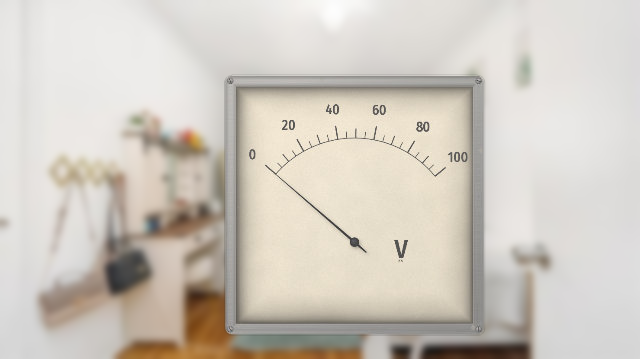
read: **0** V
